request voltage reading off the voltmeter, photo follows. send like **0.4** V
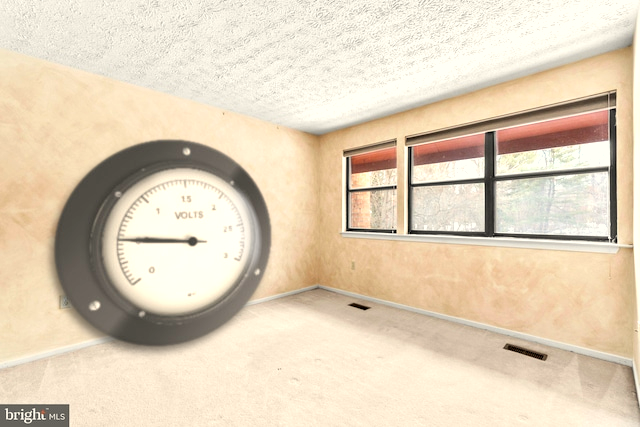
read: **0.5** V
